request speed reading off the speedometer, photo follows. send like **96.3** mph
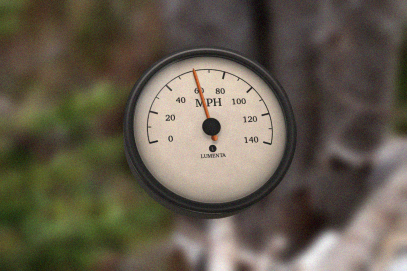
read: **60** mph
